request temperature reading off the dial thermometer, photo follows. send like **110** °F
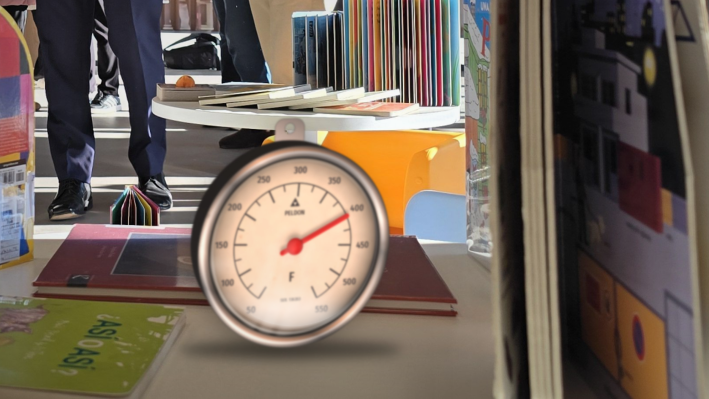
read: **400** °F
